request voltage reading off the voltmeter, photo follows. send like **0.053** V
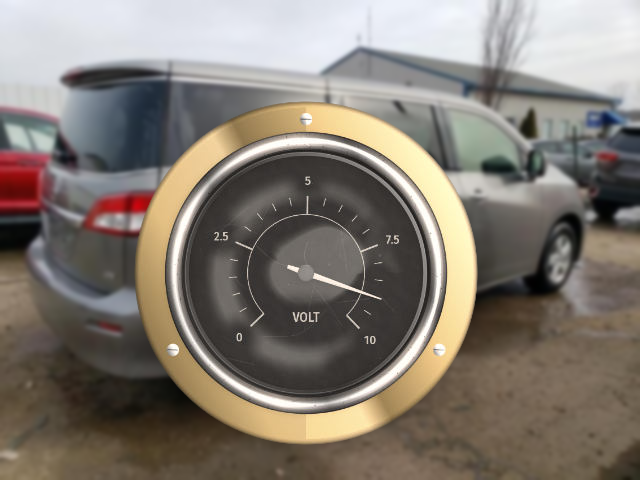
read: **9** V
